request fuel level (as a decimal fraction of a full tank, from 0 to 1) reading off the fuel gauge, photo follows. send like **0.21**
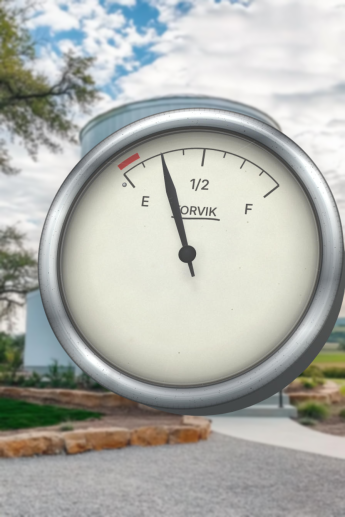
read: **0.25**
